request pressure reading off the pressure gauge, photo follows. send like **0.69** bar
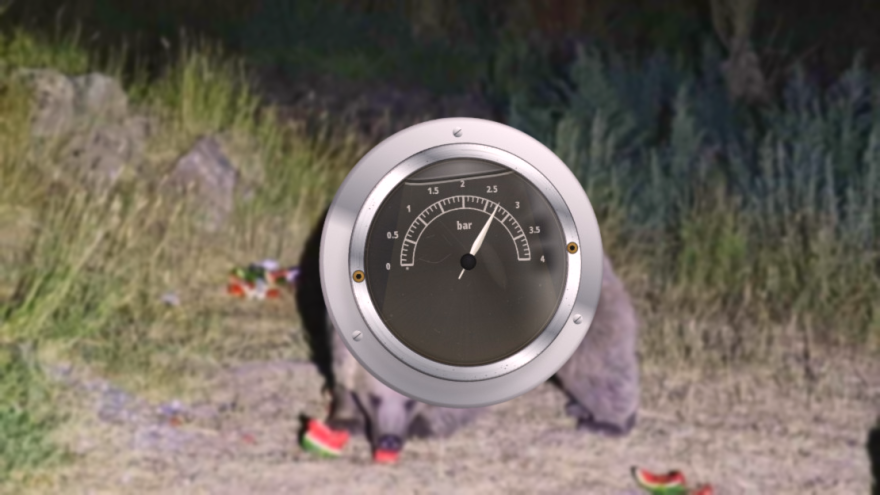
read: **2.7** bar
